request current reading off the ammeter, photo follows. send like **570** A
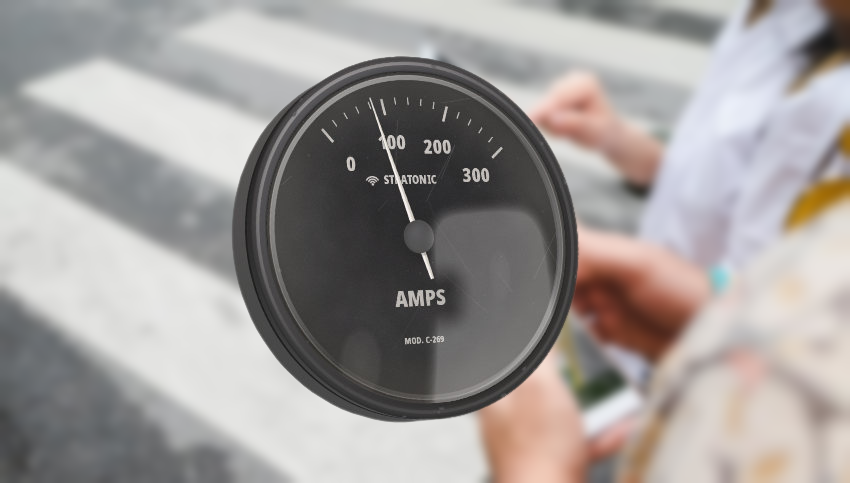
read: **80** A
